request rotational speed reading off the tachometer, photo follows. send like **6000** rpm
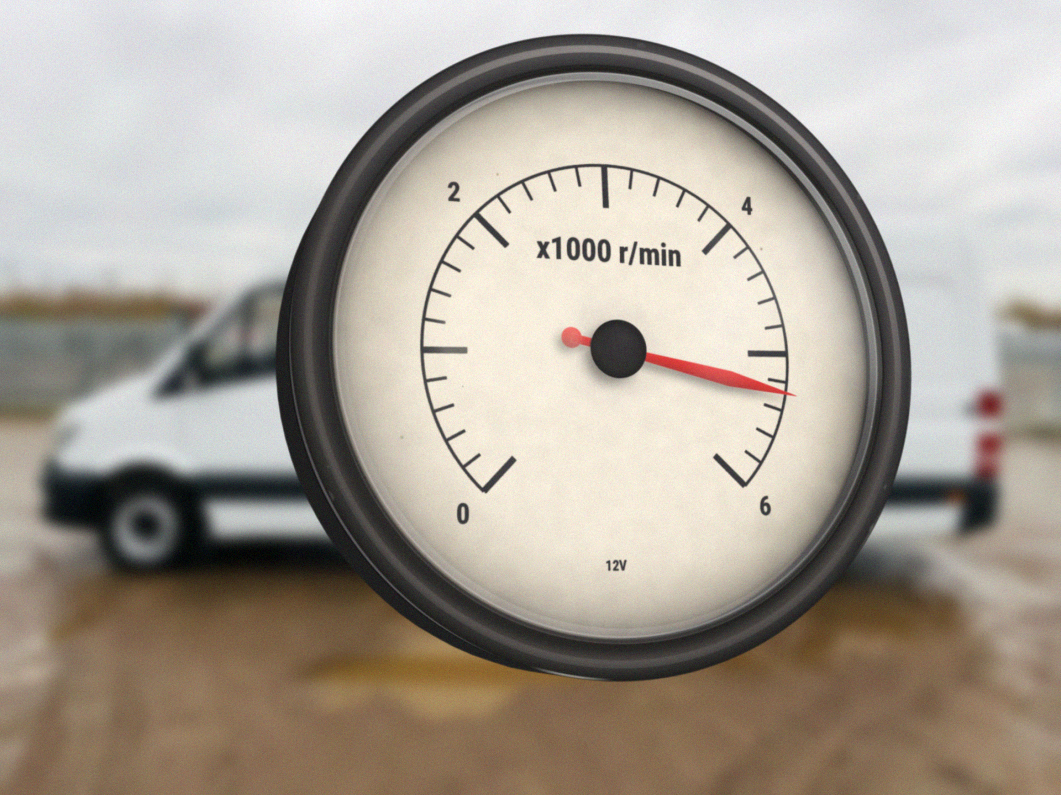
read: **5300** rpm
